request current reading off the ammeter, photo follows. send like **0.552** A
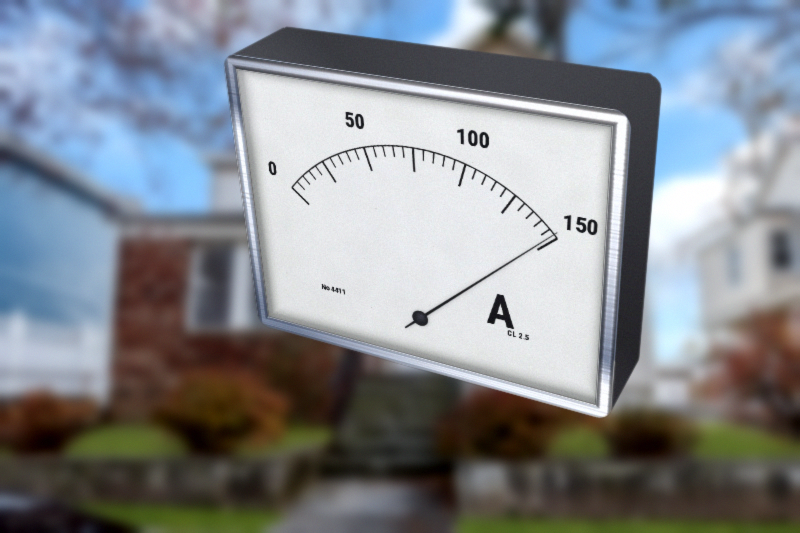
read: **147.5** A
